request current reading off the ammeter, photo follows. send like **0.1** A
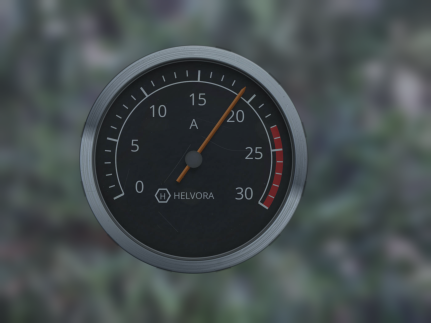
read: **19** A
